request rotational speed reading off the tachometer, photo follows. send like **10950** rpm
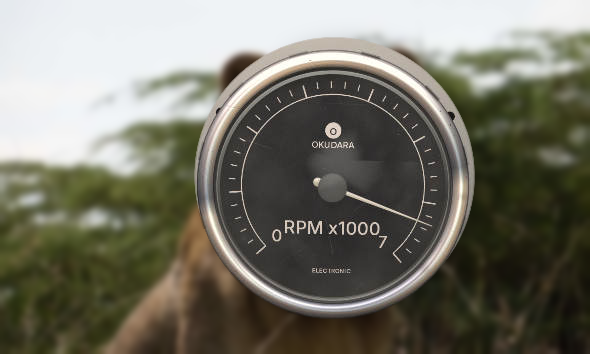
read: **6300** rpm
